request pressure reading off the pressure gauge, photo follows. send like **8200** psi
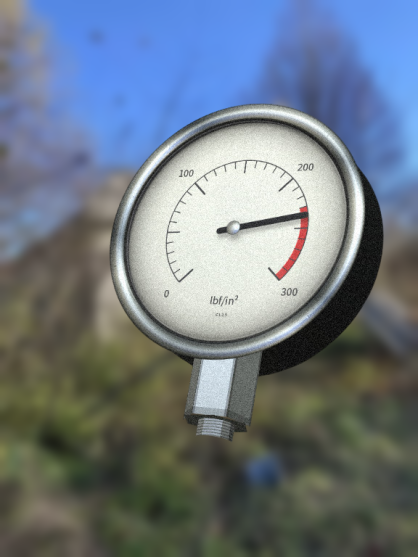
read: **240** psi
